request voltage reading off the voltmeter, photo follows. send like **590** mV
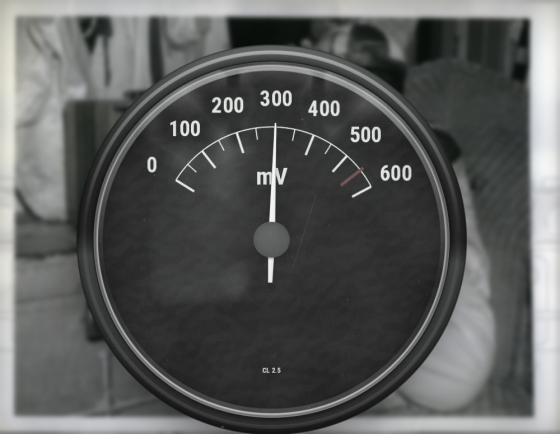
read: **300** mV
